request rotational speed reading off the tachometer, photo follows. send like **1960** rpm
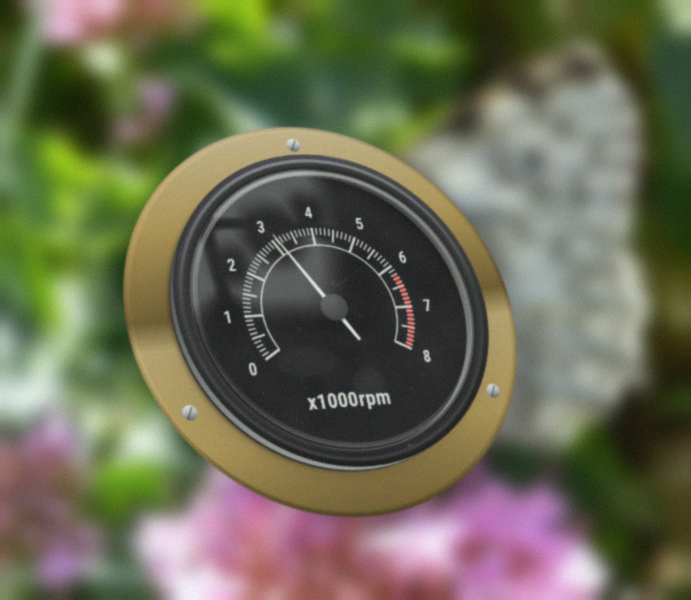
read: **3000** rpm
